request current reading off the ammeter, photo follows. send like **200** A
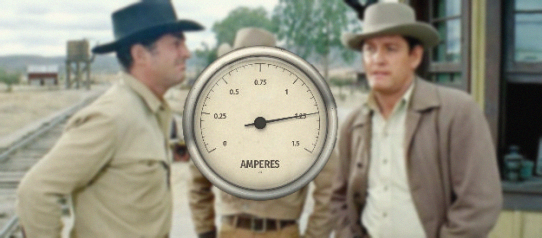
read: **1.25** A
